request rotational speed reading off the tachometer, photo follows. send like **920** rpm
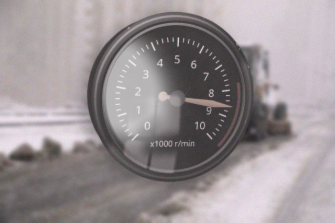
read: **8600** rpm
